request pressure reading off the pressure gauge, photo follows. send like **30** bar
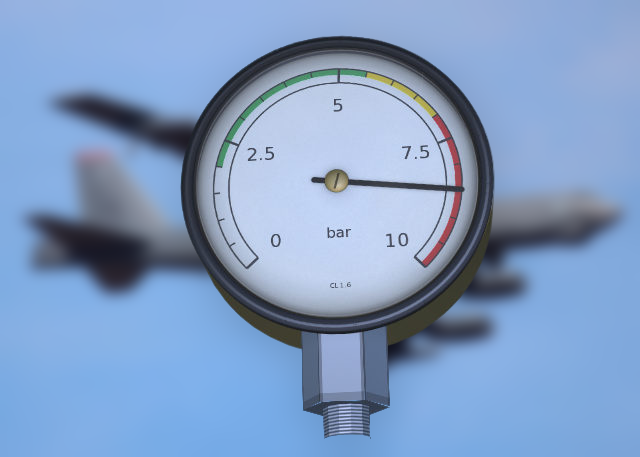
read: **8.5** bar
